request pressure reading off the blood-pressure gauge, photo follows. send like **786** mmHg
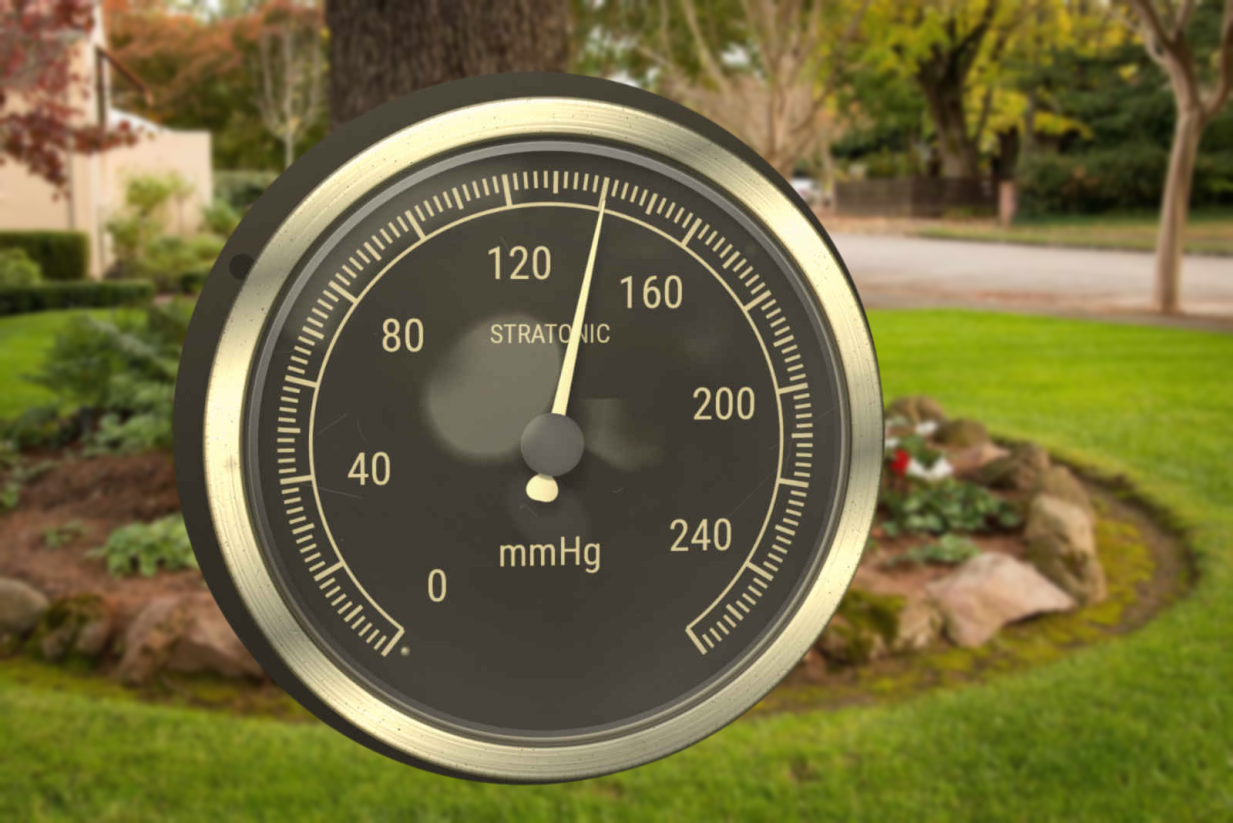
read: **140** mmHg
